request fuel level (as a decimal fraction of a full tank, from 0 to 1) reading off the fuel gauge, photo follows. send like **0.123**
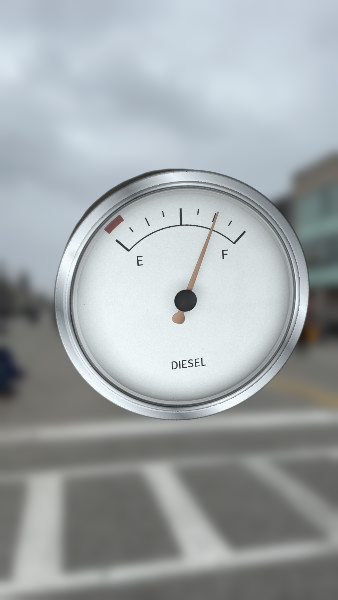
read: **0.75**
